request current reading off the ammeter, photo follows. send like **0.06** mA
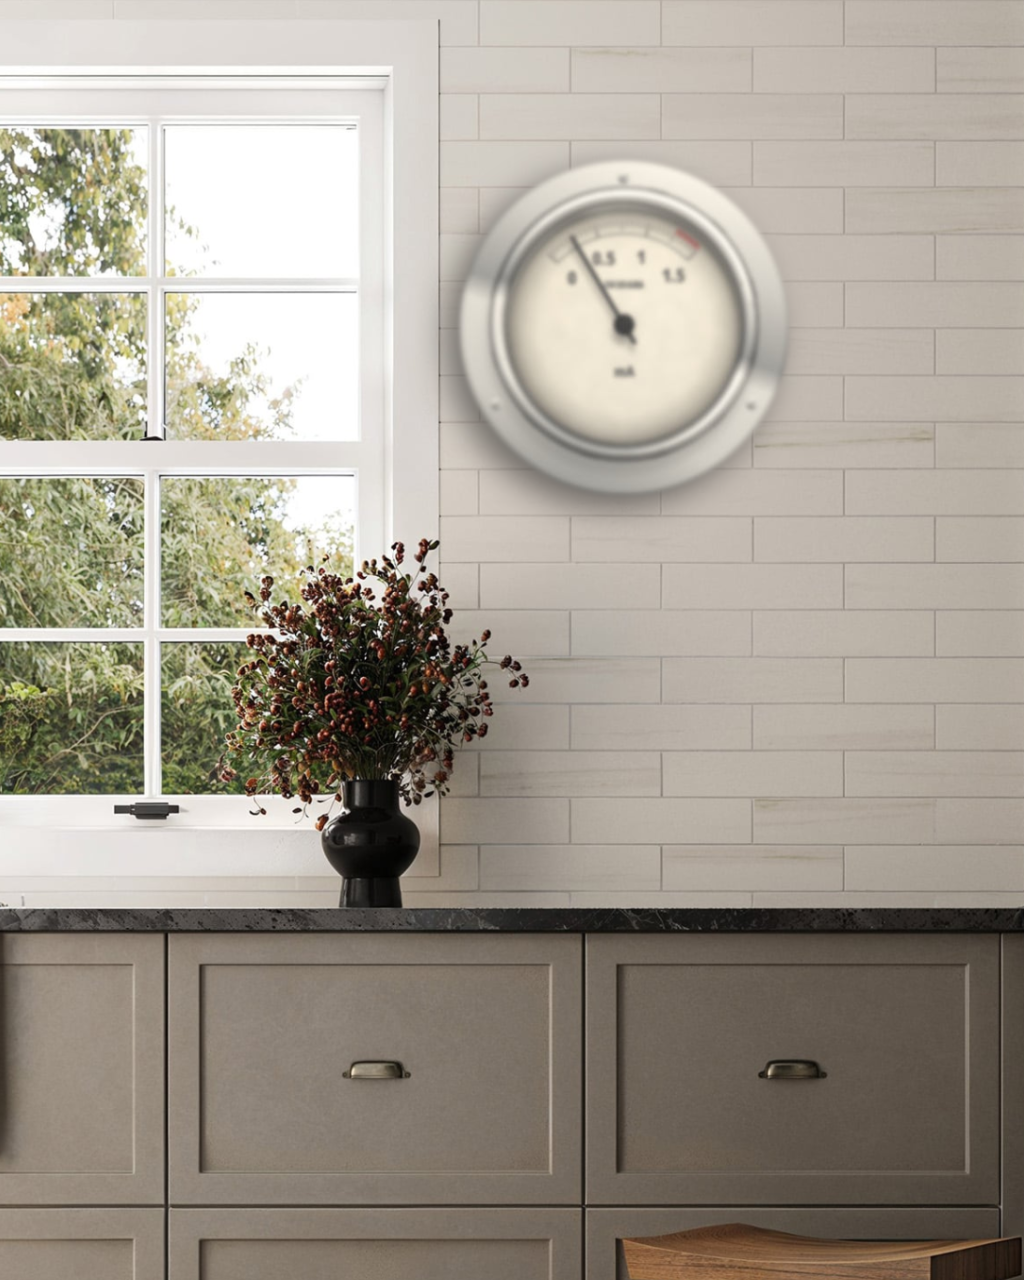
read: **0.25** mA
